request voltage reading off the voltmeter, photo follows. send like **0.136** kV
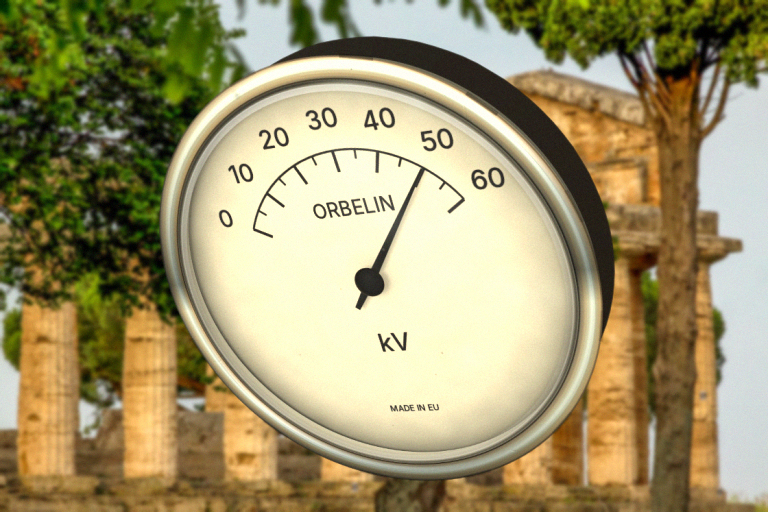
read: **50** kV
